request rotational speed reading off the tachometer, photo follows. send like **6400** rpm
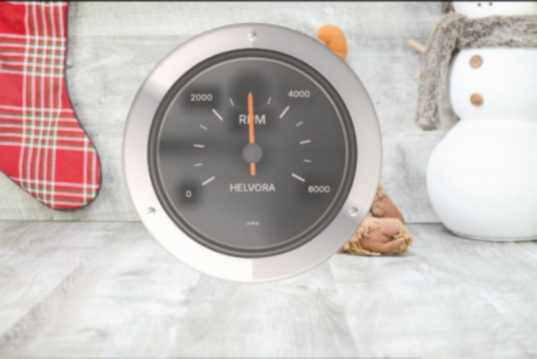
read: **3000** rpm
